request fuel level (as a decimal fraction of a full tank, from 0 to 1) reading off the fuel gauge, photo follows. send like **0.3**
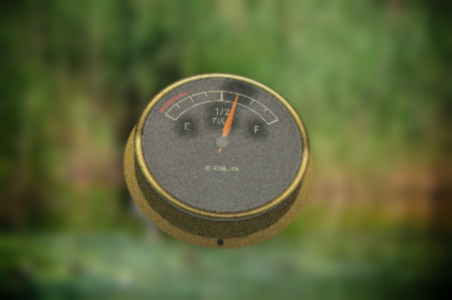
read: **0.625**
